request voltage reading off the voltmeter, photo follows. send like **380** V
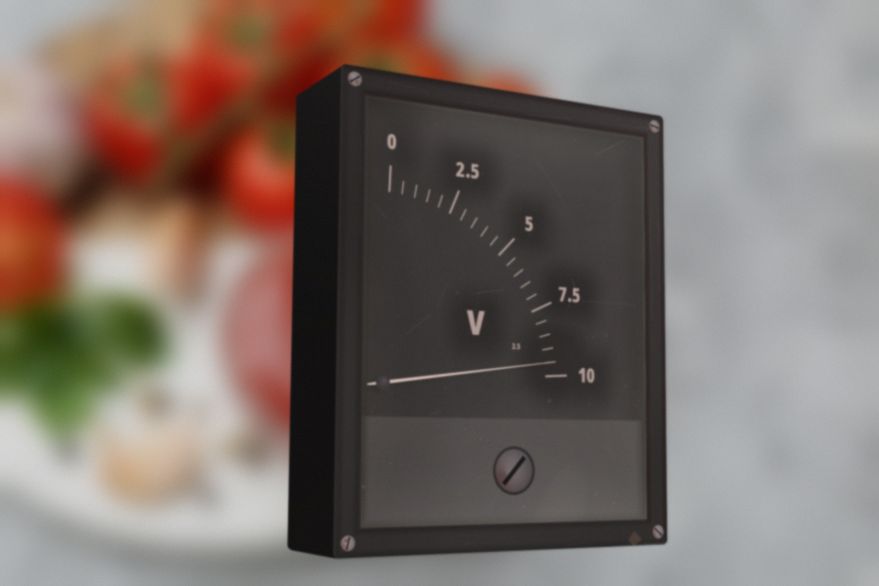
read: **9.5** V
